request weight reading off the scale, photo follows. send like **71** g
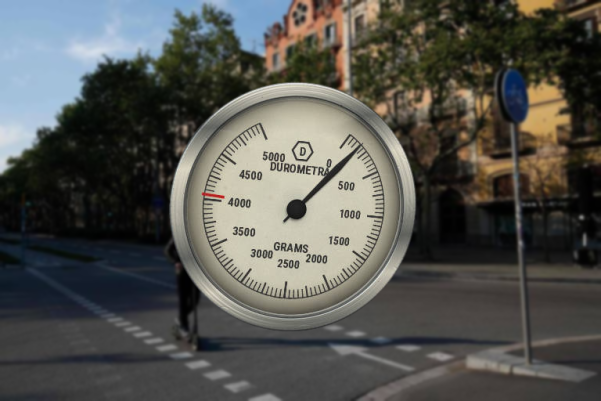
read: **150** g
